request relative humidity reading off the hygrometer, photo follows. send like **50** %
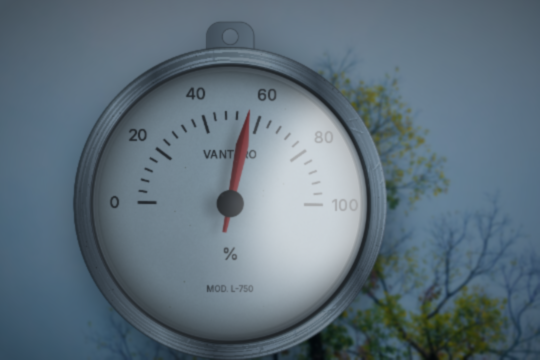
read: **56** %
